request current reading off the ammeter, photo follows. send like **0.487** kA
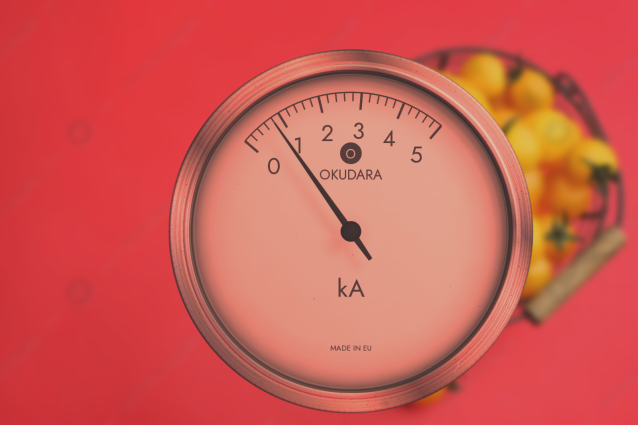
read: **0.8** kA
